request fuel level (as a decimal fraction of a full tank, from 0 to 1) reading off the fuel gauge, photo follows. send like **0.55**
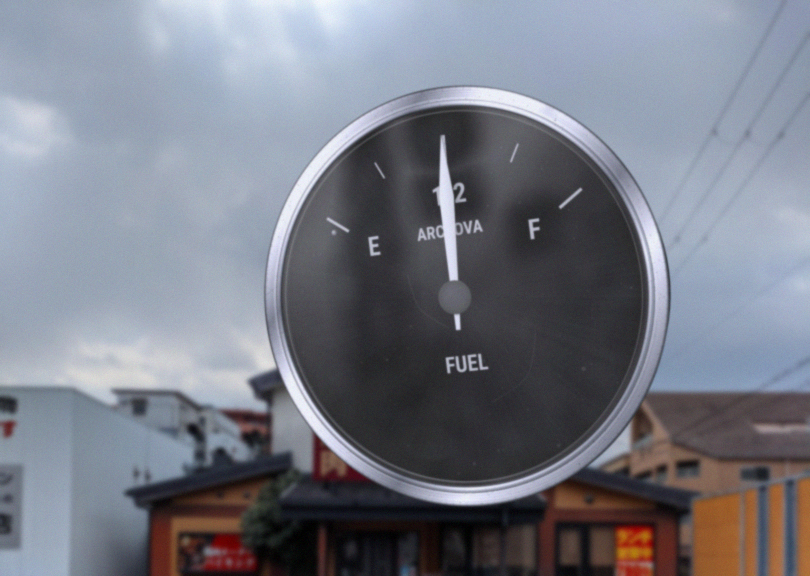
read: **0.5**
